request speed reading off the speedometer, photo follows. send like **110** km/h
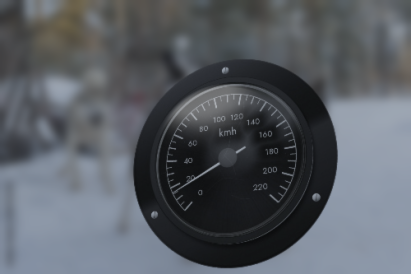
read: **15** km/h
